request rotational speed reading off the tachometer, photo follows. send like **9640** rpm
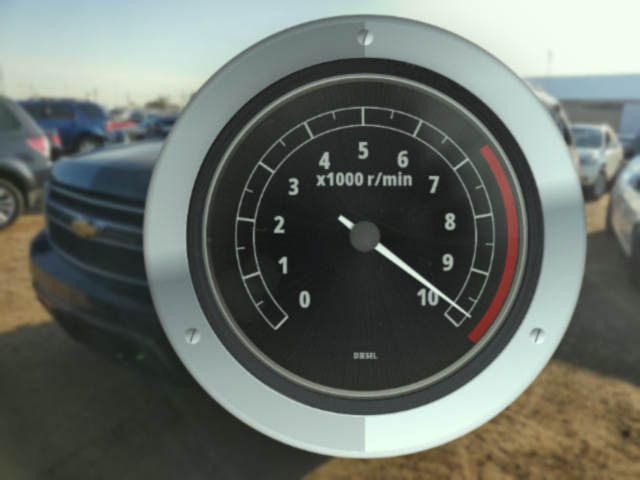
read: **9750** rpm
